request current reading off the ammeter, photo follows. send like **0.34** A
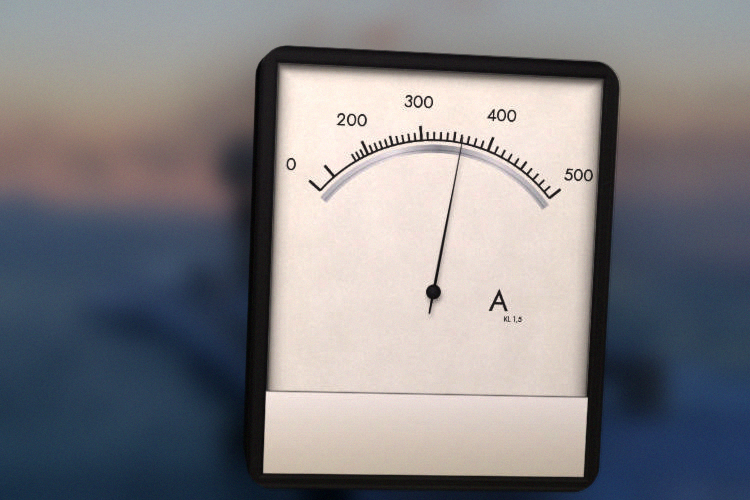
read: **360** A
